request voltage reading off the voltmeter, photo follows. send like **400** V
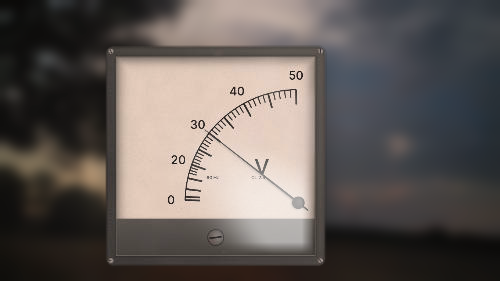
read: **30** V
